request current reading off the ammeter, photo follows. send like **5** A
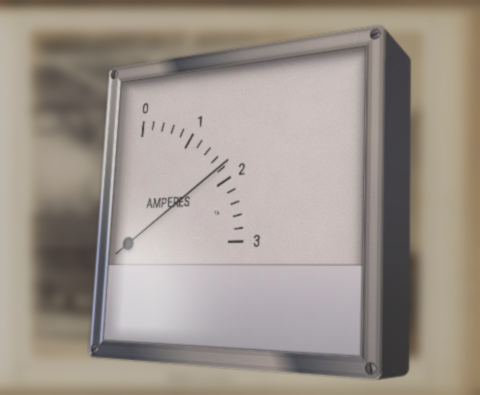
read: **1.8** A
